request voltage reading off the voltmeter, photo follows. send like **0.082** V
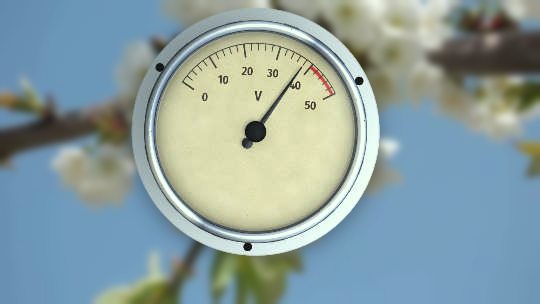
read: **38** V
